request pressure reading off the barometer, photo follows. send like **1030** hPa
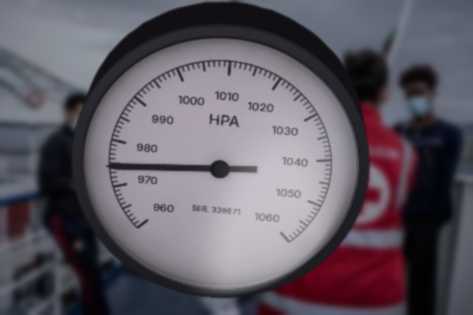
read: **975** hPa
